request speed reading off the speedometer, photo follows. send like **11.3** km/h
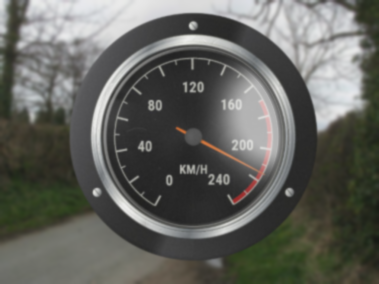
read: **215** km/h
